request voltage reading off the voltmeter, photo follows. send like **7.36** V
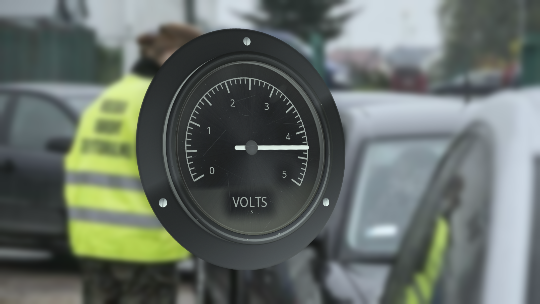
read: **4.3** V
